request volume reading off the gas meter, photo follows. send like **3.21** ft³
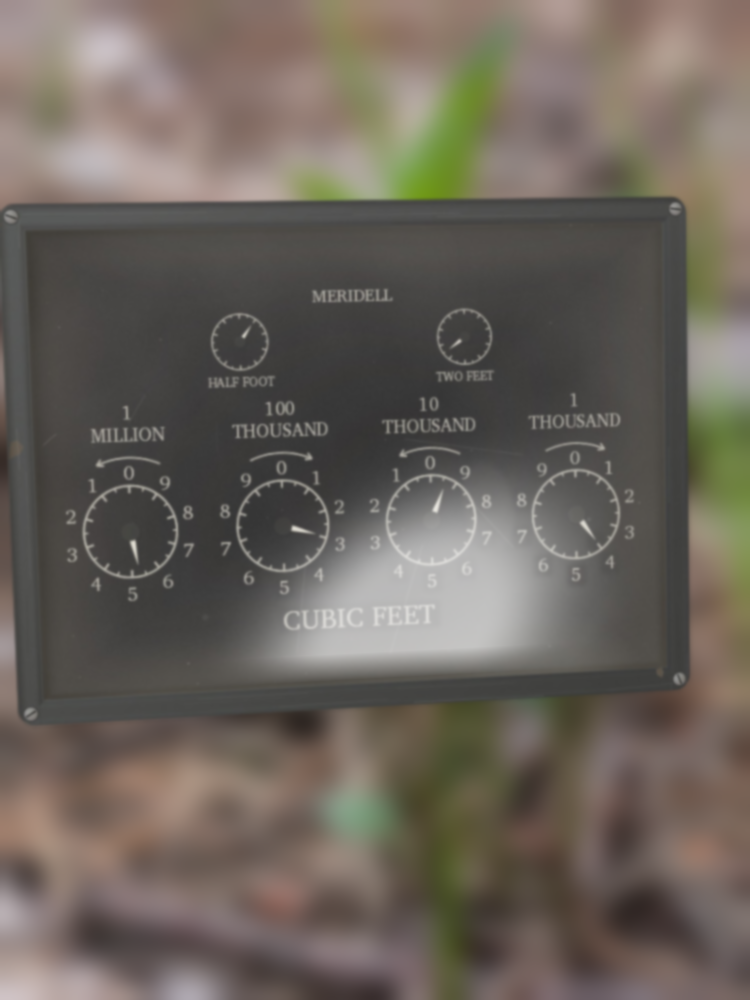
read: **529400** ft³
